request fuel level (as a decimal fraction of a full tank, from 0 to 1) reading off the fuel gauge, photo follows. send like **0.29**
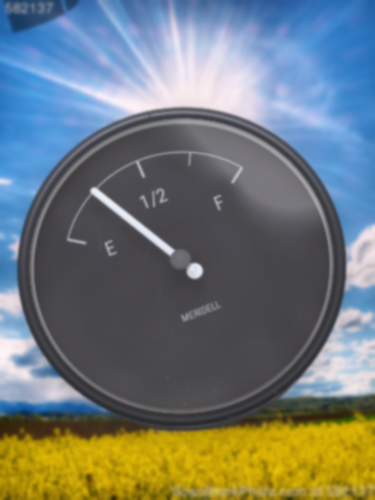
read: **0.25**
